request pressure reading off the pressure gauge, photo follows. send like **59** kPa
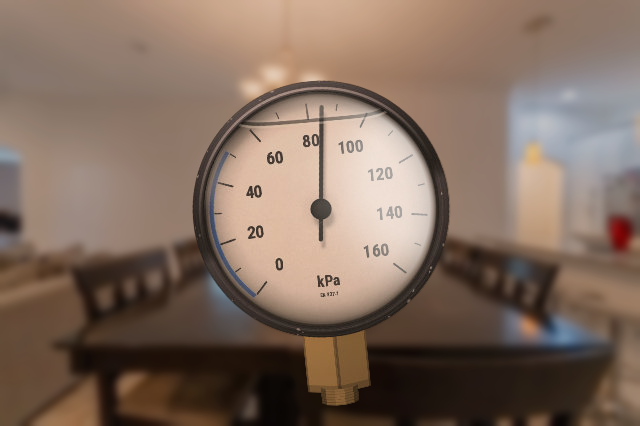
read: **85** kPa
